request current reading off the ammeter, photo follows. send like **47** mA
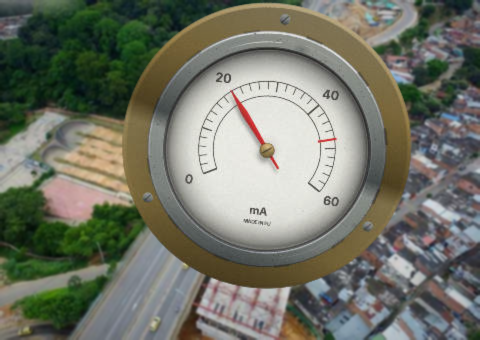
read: **20** mA
